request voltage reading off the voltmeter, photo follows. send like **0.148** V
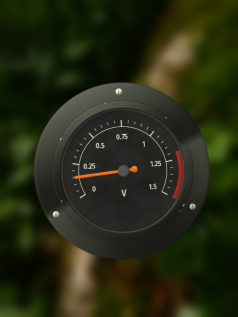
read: **0.15** V
